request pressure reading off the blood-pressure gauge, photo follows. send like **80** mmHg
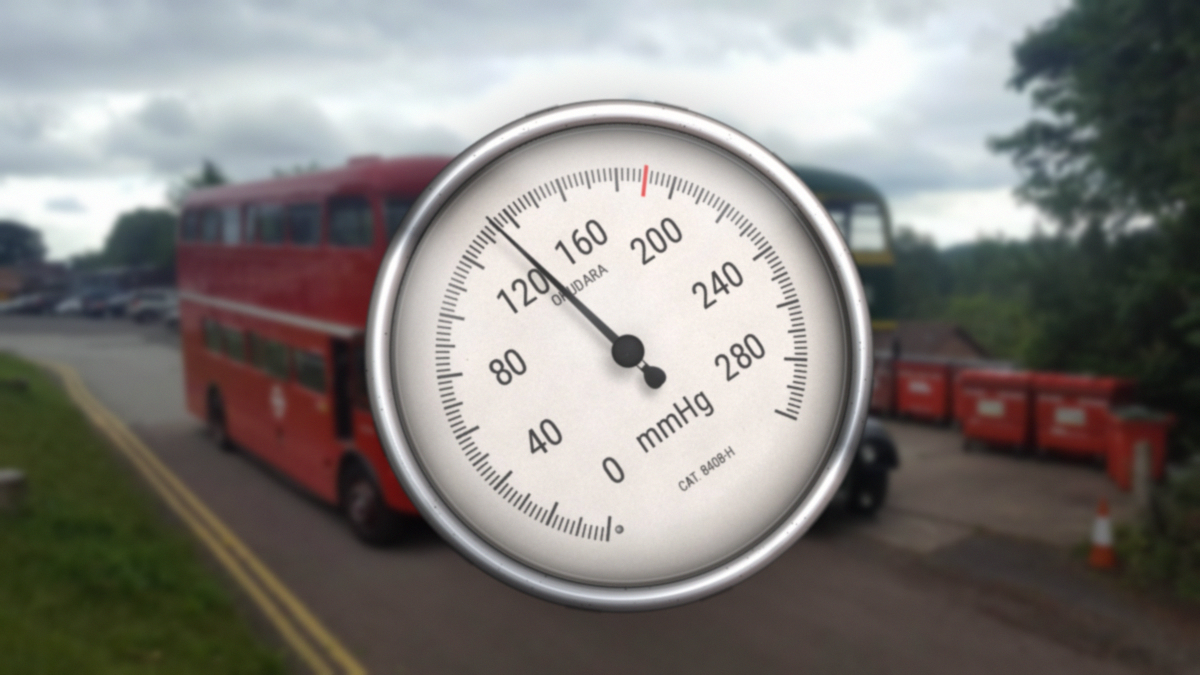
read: **134** mmHg
